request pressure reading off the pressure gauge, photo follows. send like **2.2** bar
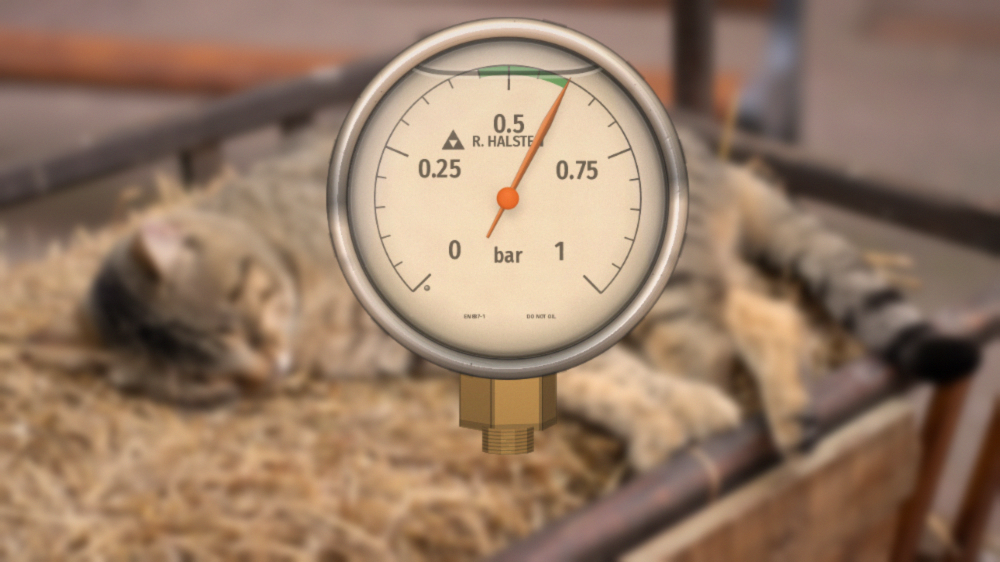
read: **0.6** bar
